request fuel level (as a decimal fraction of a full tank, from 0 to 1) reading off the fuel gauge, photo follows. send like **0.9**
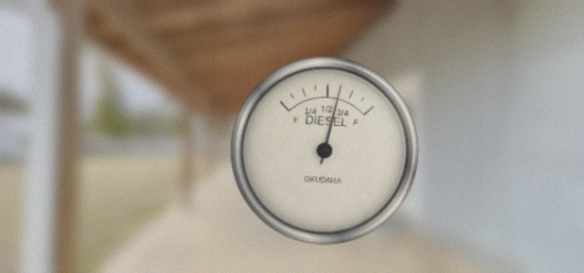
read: **0.625**
